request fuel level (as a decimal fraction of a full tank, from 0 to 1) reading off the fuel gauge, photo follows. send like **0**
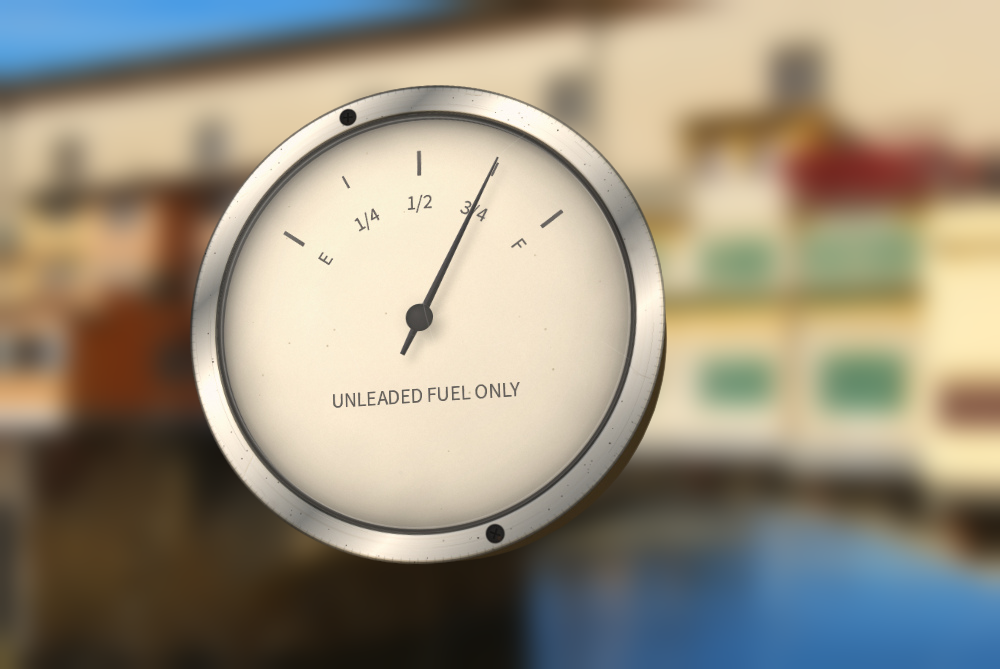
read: **0.75**
